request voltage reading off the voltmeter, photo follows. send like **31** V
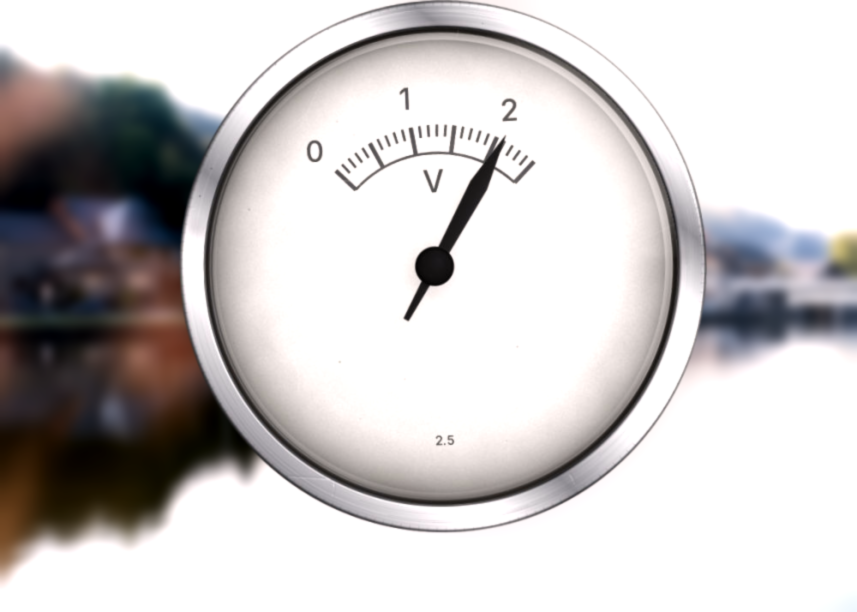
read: **2.1** V
